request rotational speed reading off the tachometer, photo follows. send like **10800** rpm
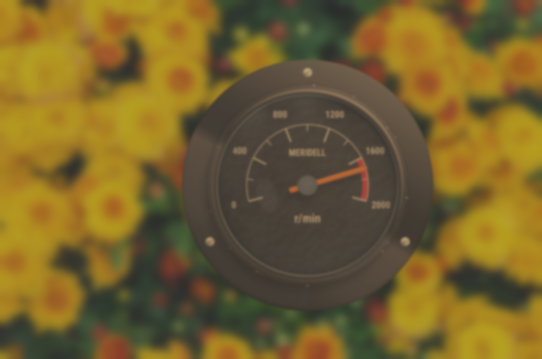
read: **1700** rpm
